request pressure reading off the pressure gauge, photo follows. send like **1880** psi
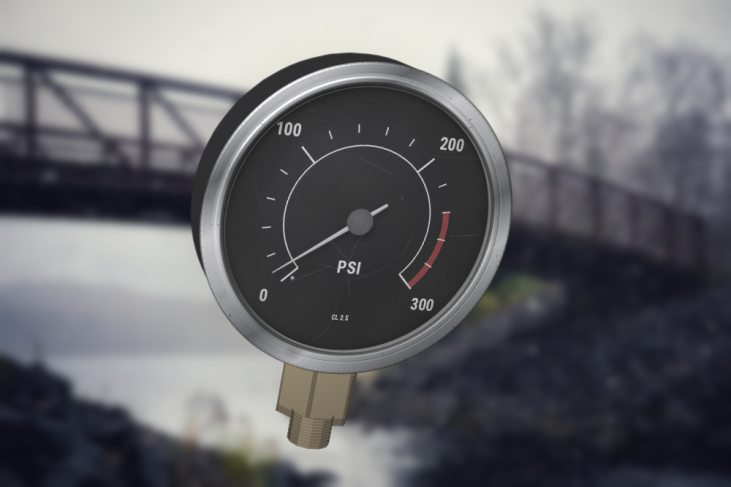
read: **10** psi
